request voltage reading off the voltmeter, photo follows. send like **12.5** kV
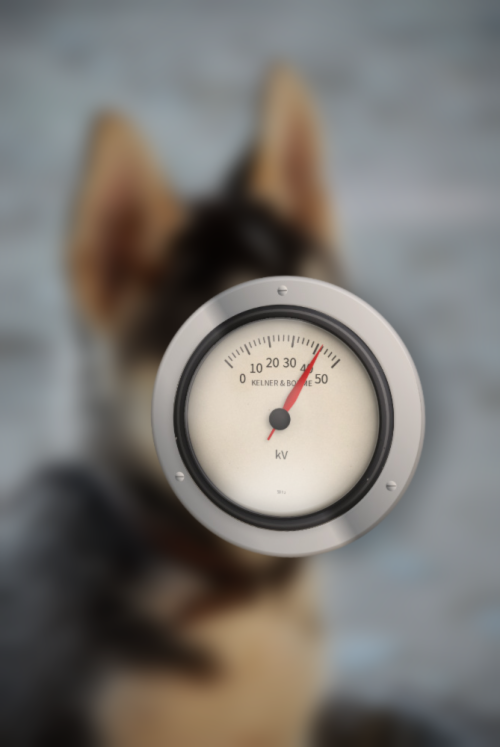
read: **42** kV
